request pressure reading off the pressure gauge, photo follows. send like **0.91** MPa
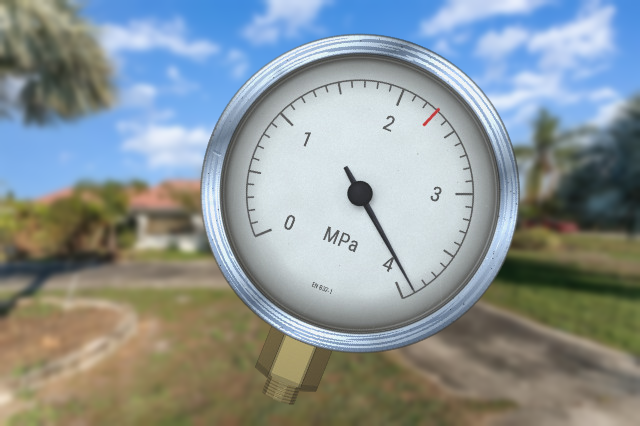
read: **3.9** MPa
